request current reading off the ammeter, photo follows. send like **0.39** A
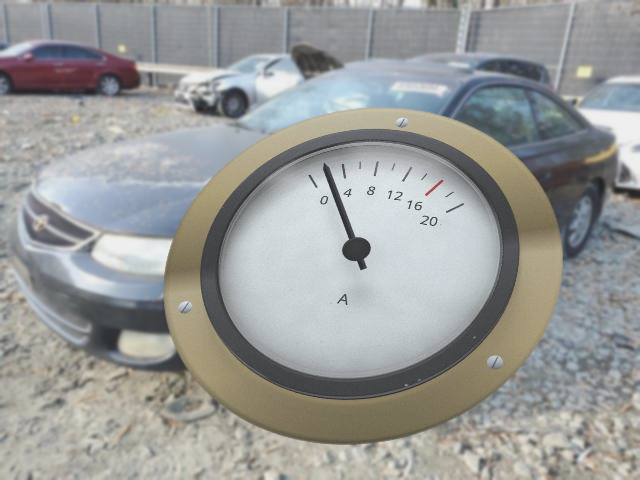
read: **2** A
